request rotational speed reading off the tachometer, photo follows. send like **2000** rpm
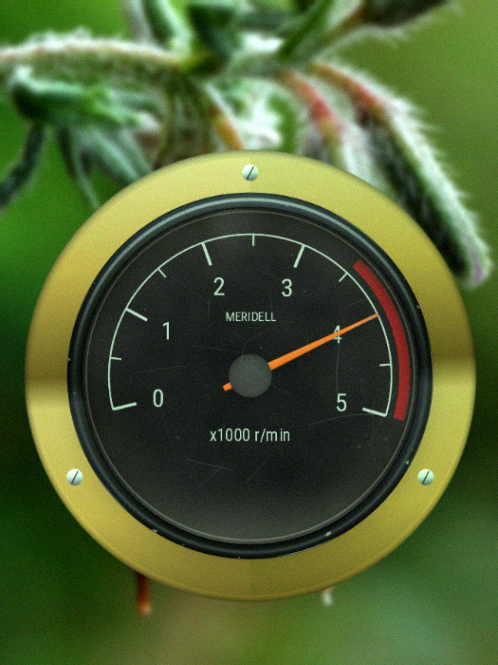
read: **4000** rpm
